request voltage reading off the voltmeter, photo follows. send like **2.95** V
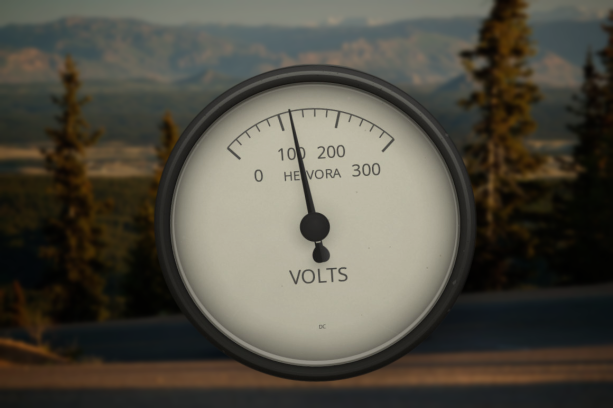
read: **120** V
